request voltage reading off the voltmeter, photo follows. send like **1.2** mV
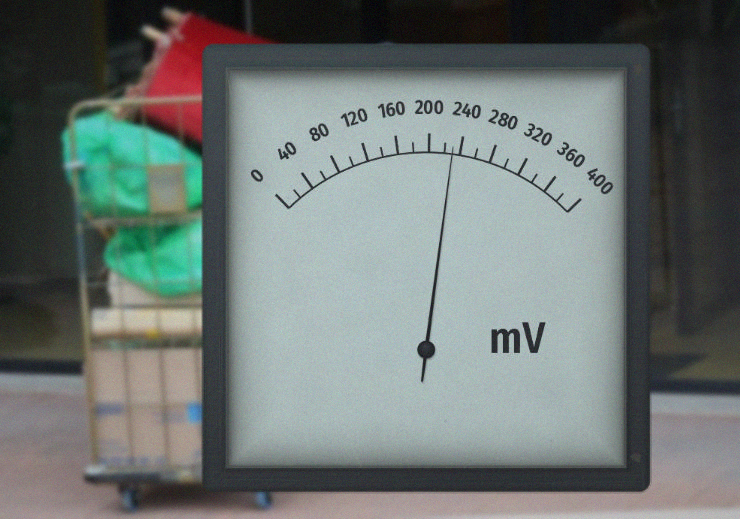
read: **230** mV
